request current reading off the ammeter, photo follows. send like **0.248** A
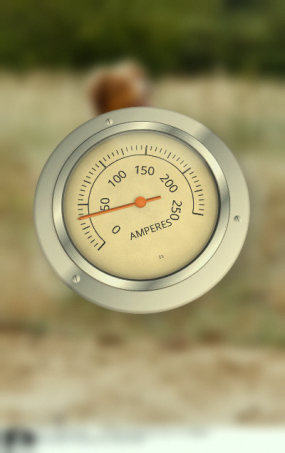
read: **35** A
